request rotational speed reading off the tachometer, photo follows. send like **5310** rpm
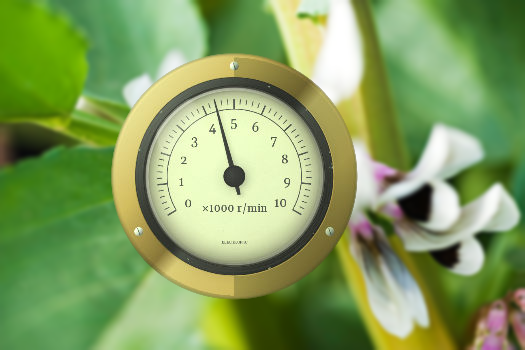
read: **4400** rpm
